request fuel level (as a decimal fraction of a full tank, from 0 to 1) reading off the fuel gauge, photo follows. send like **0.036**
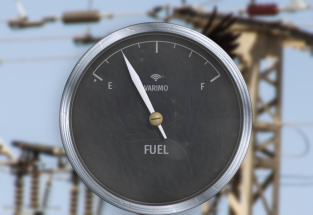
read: **0.25**
